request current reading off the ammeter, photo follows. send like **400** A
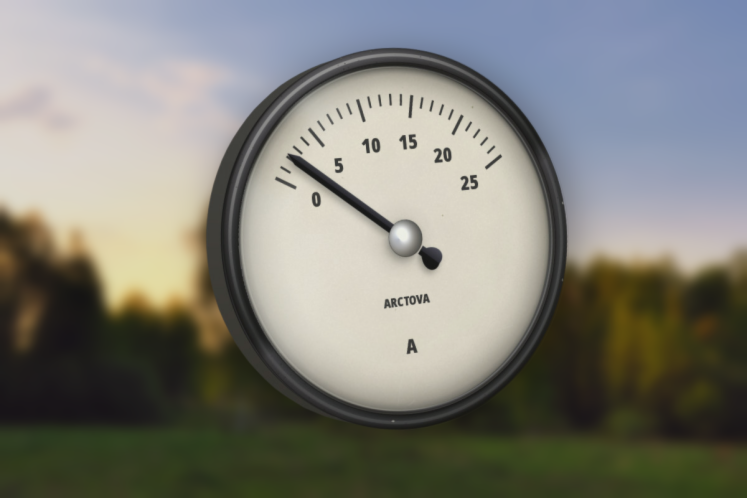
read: **2** A
